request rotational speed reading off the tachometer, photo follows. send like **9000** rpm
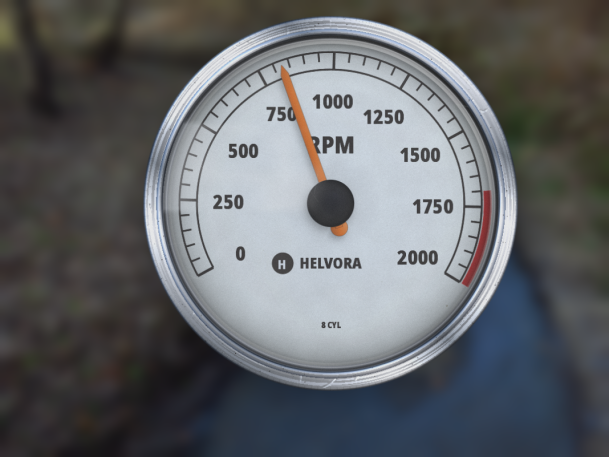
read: **825** rpm
